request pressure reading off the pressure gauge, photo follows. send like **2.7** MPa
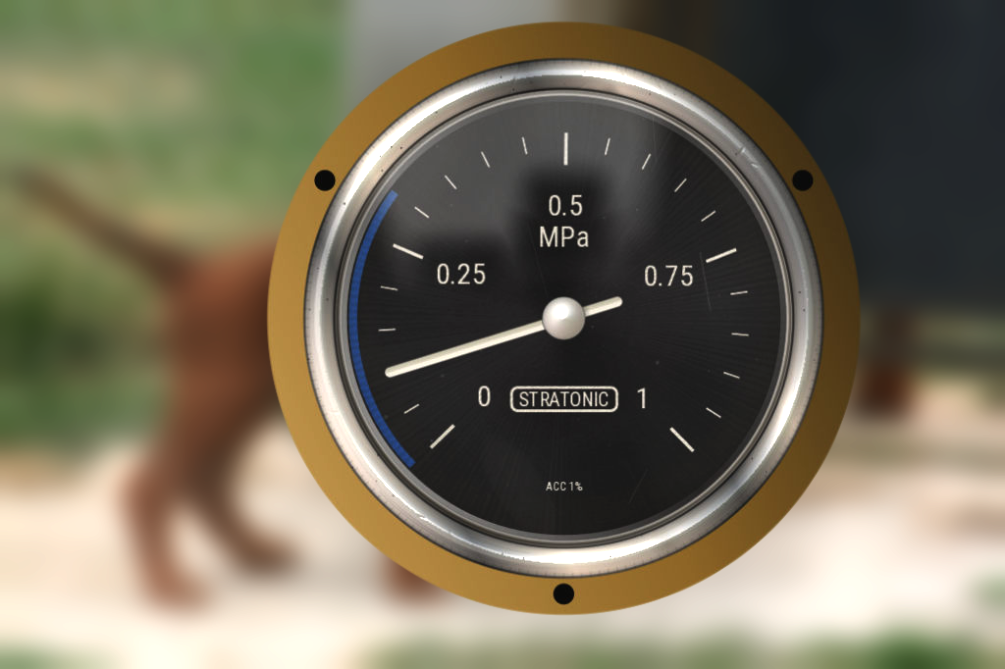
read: **0.1** MPa
